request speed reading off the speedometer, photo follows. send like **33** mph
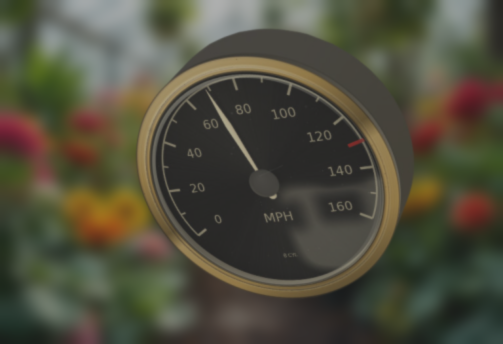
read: **70** mph
